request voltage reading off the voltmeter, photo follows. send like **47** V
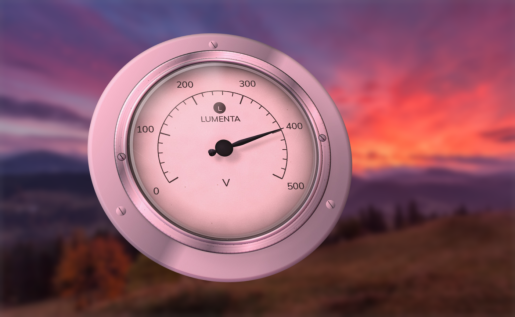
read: **400** V
